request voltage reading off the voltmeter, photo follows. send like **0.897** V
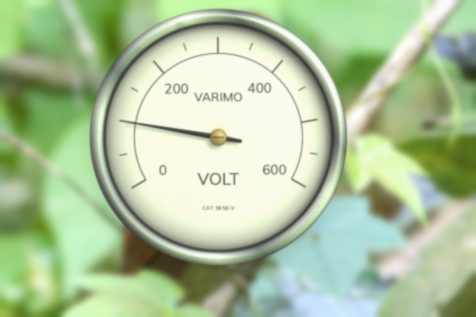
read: **100** V
